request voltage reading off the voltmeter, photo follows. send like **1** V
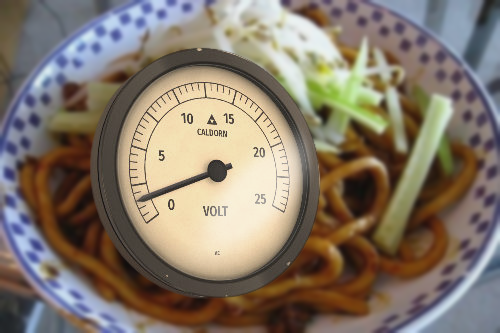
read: **1.5** V
